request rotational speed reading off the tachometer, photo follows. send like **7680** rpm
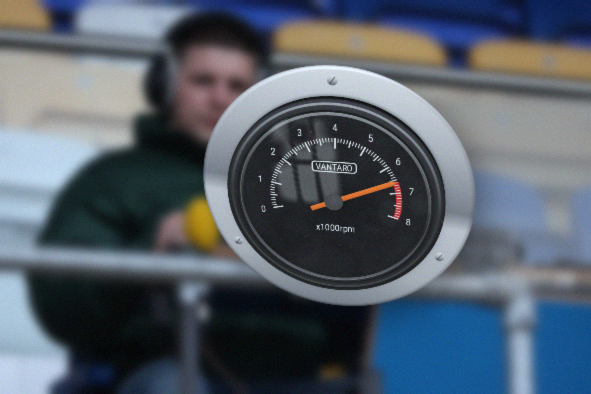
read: **6500** rpm
